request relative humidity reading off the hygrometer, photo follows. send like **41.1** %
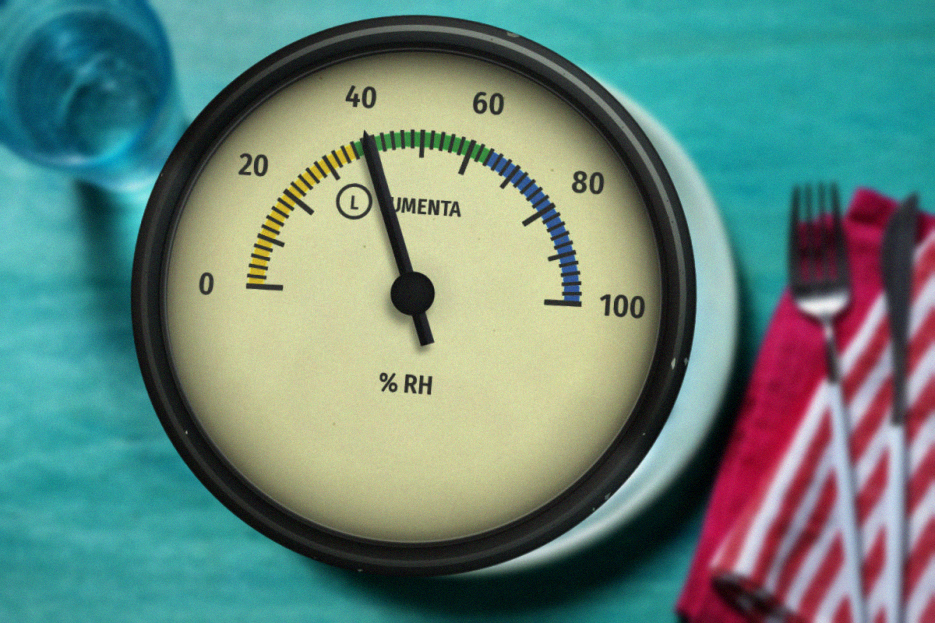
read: **39** %
